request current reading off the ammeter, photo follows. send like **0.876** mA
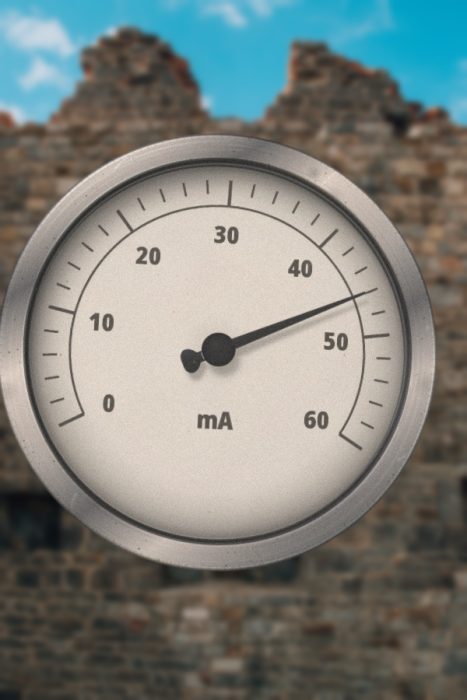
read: **46** mA
